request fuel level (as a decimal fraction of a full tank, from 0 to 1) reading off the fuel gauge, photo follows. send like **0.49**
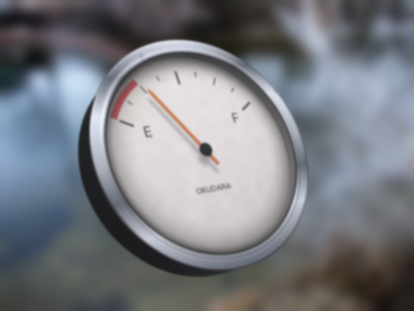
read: **0.25**
